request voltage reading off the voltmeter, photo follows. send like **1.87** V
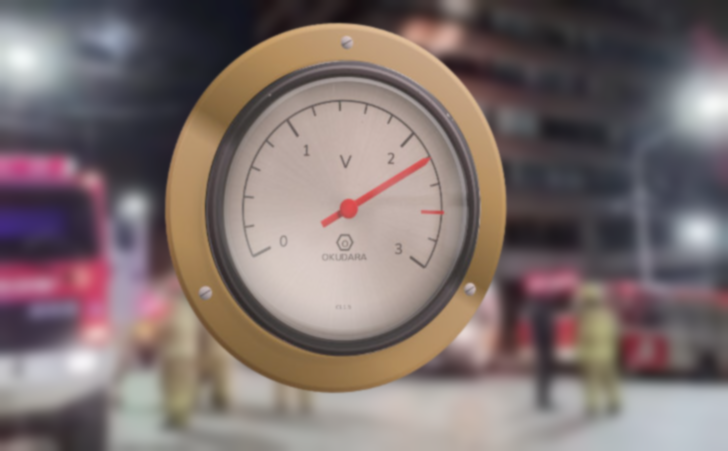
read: **2.2** V
